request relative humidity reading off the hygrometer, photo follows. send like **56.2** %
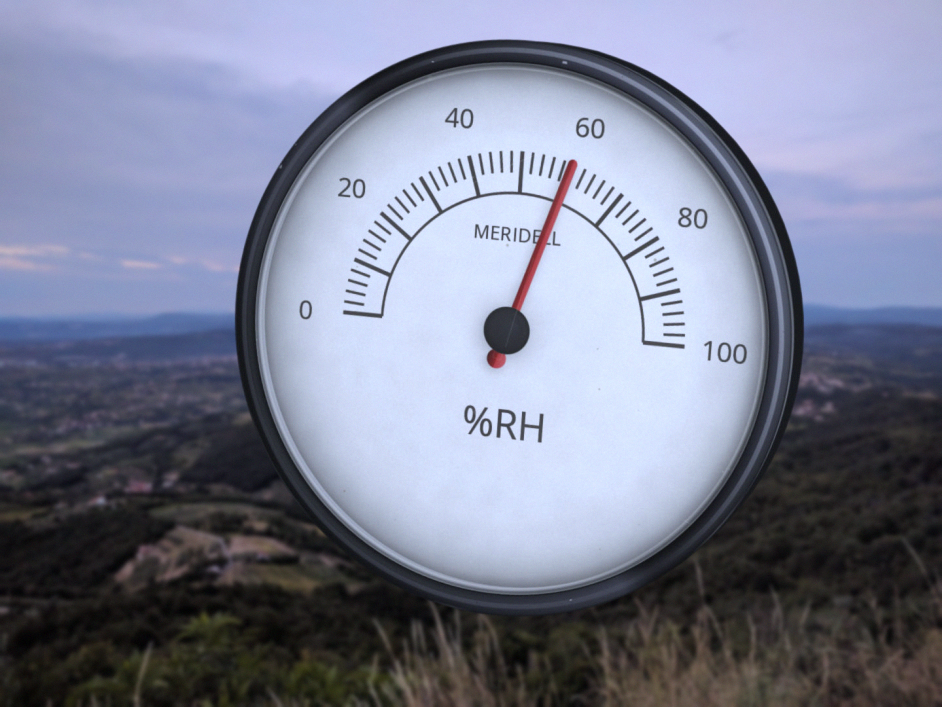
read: **60** %
